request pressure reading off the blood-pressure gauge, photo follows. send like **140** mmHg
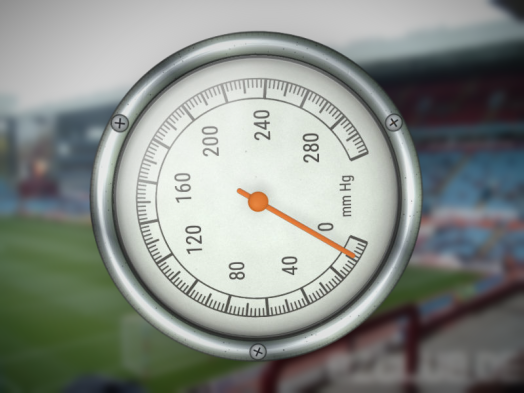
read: **8** mmHg
